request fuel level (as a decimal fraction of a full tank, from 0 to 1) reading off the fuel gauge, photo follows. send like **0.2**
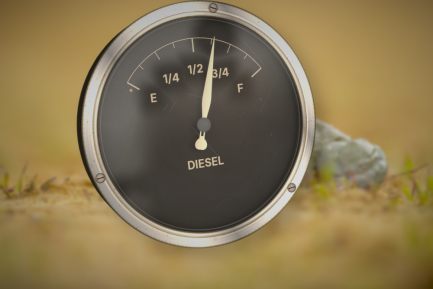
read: **0.625**
